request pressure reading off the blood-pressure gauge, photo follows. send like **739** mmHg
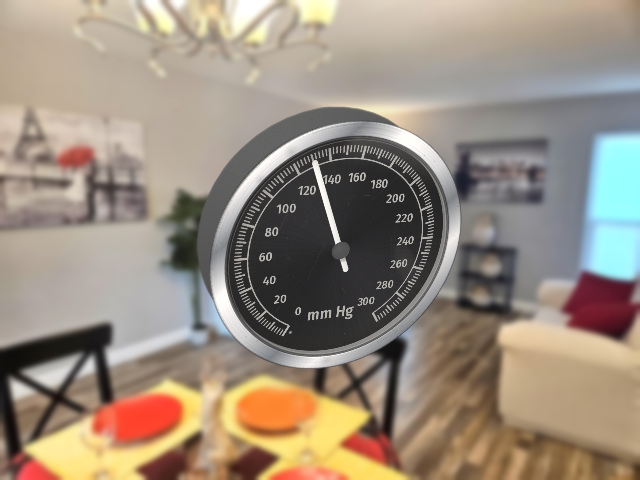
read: **130** mmHg
